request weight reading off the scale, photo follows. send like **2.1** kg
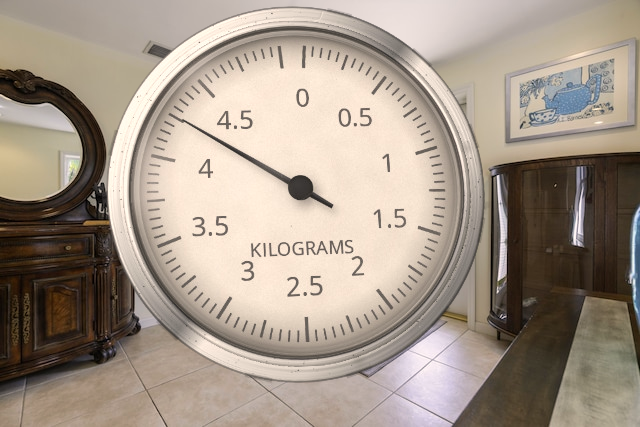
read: **4.25** kg
